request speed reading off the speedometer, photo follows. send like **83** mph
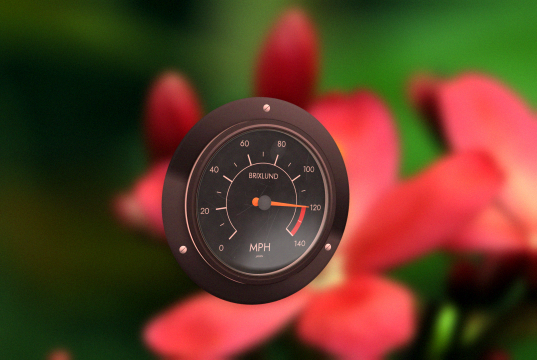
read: **120** mph
